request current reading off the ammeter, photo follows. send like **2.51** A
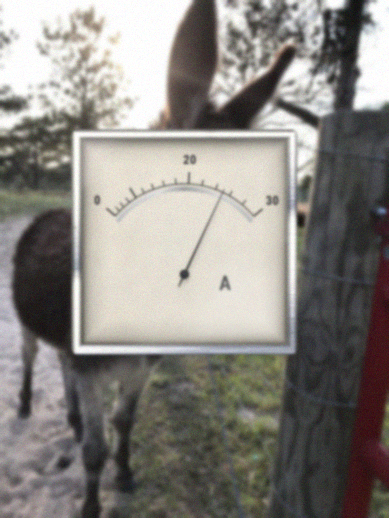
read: **25** A
